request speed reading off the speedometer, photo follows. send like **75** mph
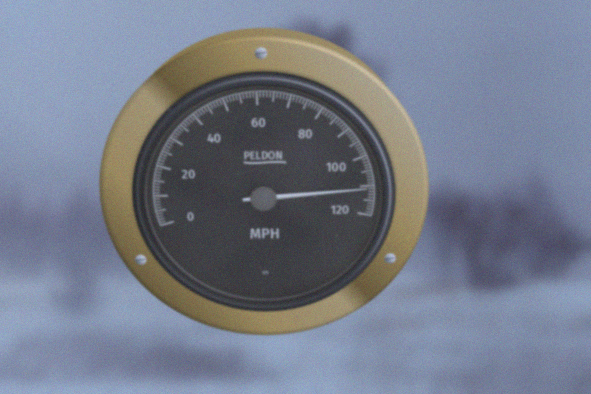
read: **110** mph
